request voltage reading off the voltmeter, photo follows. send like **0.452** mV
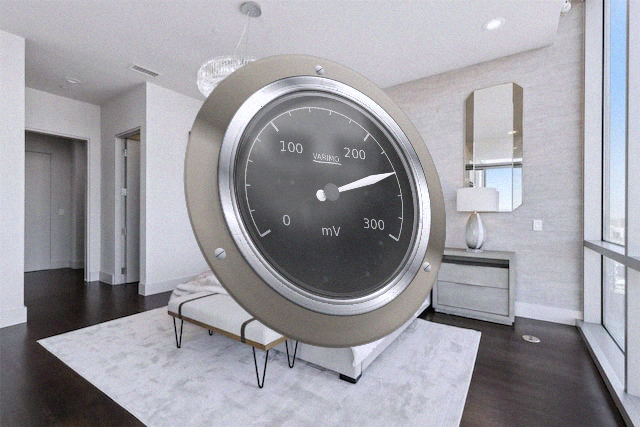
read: **240** mV
